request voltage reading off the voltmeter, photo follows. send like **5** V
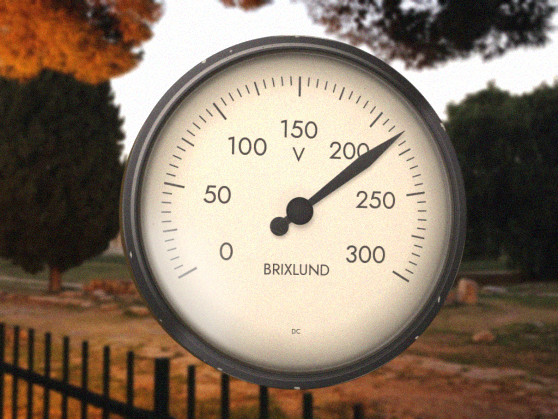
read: **215** V
